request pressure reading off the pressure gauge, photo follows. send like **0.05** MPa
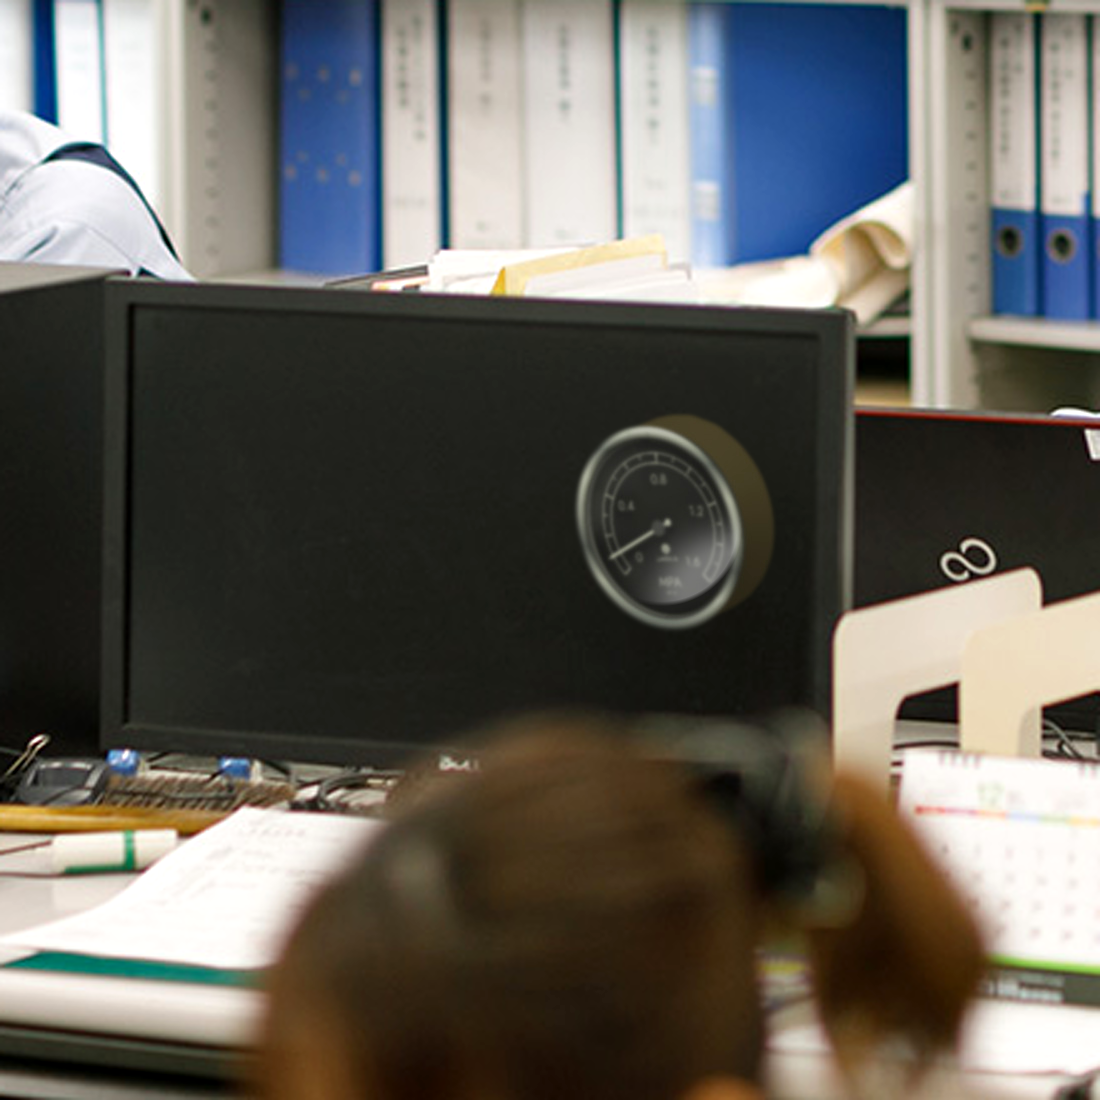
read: **0.1** MPa
